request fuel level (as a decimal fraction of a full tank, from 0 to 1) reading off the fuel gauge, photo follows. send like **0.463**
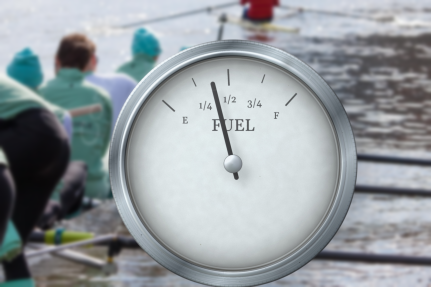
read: **0.375**
